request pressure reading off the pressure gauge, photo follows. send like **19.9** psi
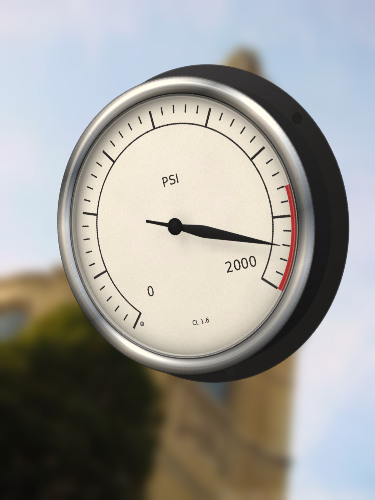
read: **1850** psi
